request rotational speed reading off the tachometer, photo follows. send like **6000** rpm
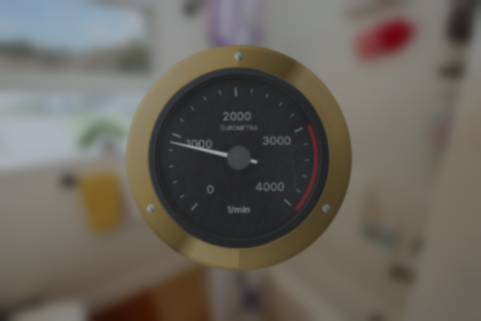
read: **900** rpm
